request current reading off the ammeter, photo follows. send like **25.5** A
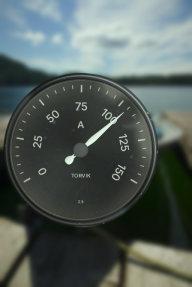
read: **105** A
